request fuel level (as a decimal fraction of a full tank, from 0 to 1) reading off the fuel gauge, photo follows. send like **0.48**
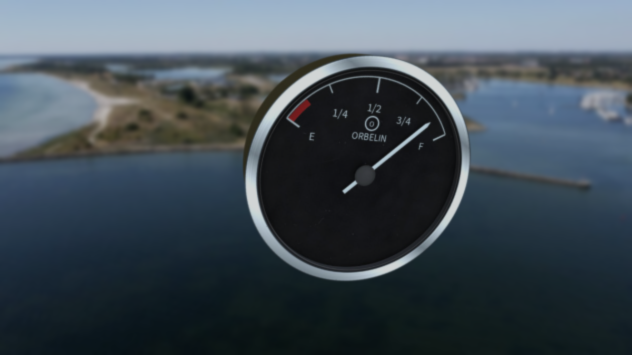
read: **0.875**
